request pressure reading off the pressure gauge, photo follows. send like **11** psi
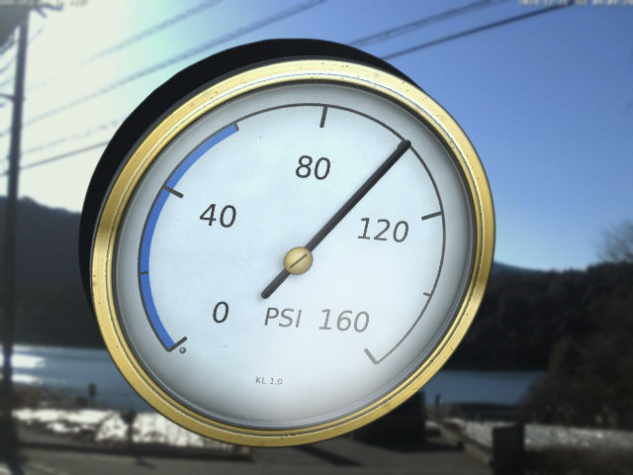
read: **100** psi
